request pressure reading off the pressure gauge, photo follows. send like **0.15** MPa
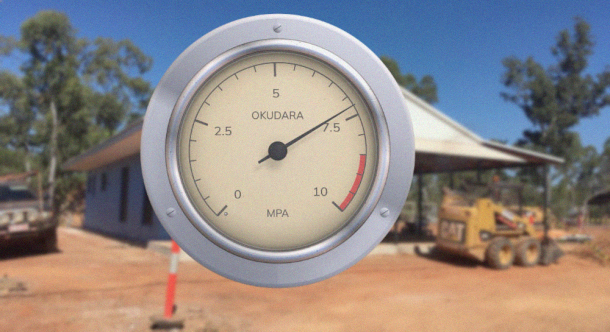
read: **7.25** MPa
